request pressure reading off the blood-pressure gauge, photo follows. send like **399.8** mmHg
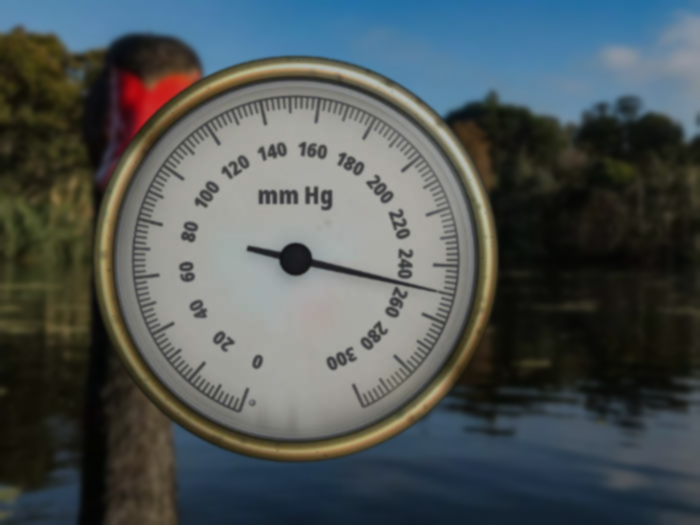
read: **250** mmHg
